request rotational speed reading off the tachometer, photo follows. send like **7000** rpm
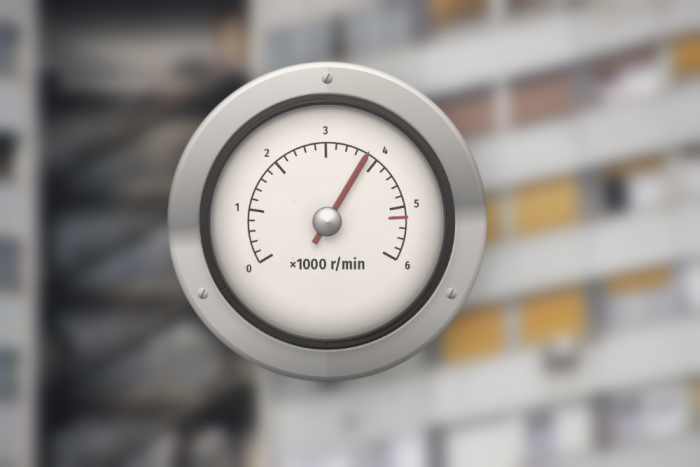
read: **3800** rpm
